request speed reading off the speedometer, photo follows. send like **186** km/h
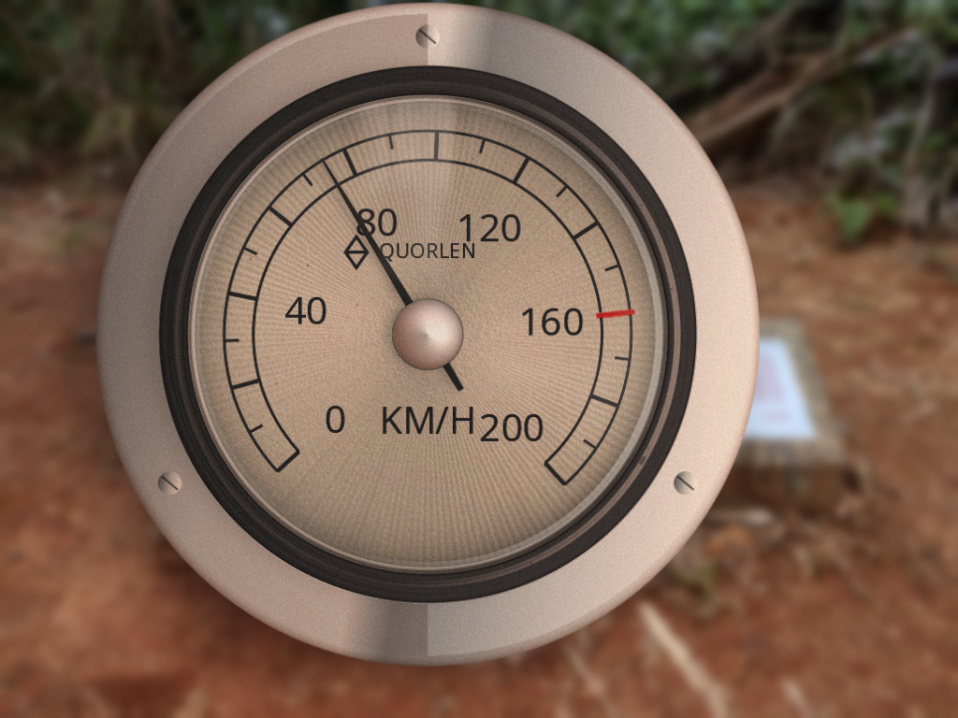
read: **75** km/h
